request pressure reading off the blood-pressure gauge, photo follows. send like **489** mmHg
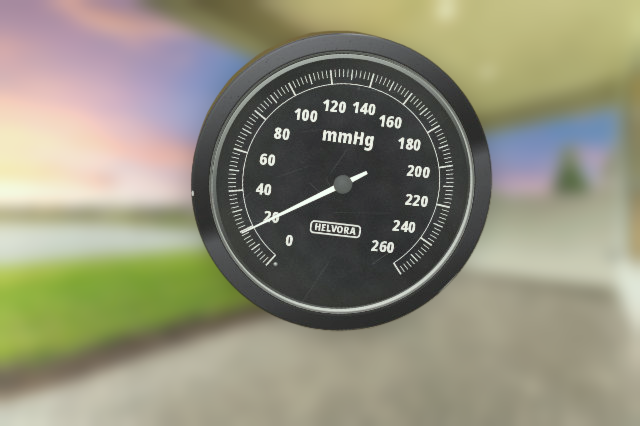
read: **20** mmHg
